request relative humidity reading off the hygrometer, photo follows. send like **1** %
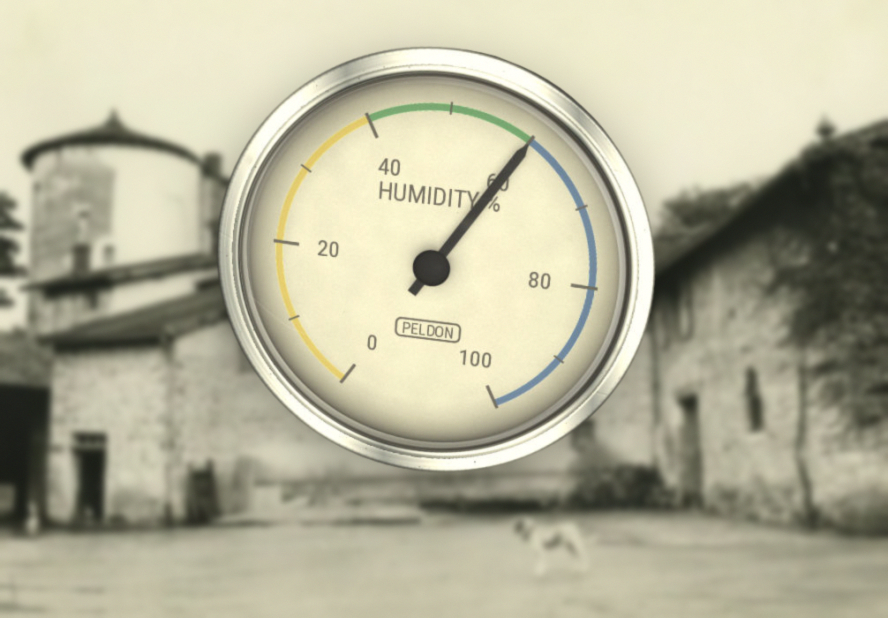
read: **60** %
